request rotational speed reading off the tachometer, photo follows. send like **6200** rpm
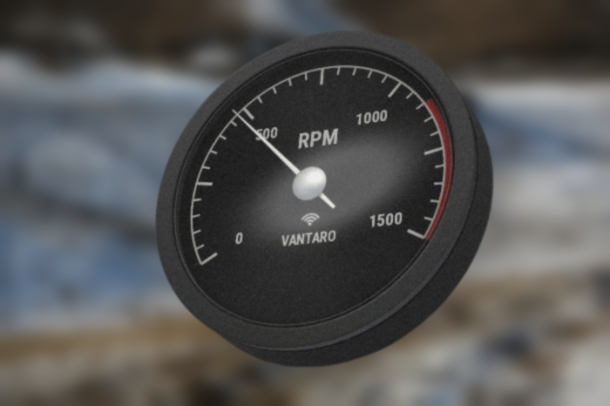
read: **475** rpm
